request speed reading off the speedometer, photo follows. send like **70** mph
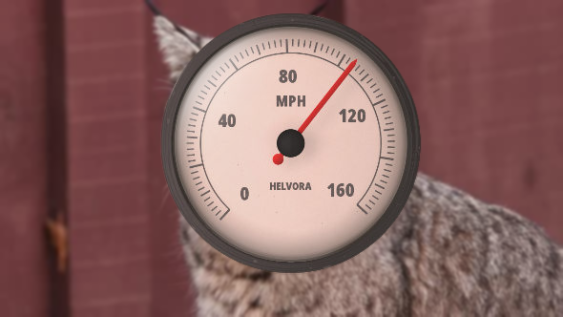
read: **104** mph
